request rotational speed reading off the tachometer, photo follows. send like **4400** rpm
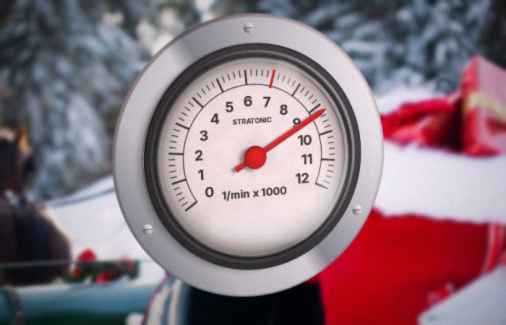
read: **9200** rpm
